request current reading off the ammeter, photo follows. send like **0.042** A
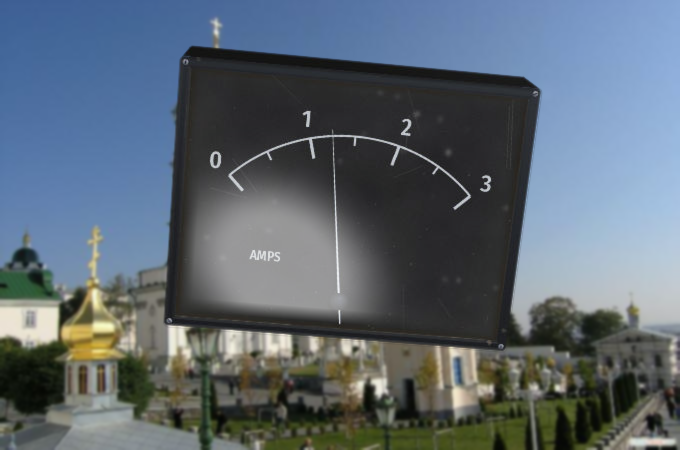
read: **1.25** A
